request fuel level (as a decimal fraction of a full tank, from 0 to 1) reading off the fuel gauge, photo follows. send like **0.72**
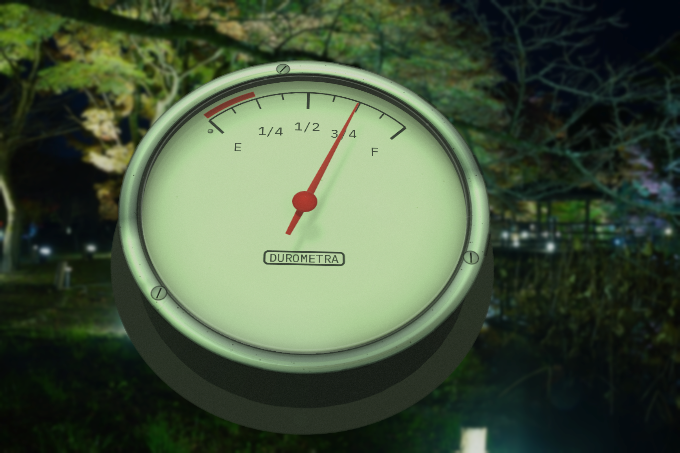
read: **0.75**
